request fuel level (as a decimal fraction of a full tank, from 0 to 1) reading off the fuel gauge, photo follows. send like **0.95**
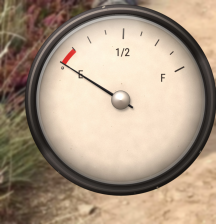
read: **0**
